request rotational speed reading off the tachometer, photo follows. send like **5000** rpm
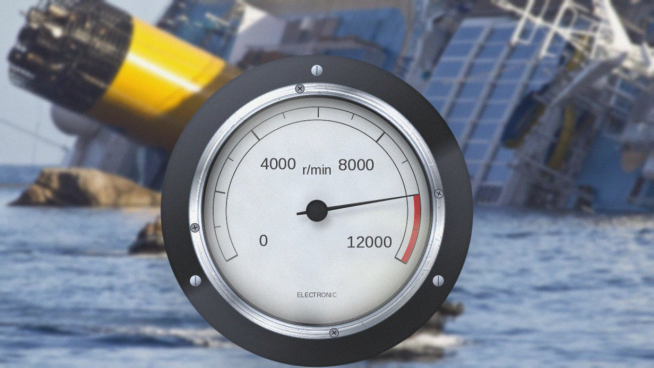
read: **10000** rpm
